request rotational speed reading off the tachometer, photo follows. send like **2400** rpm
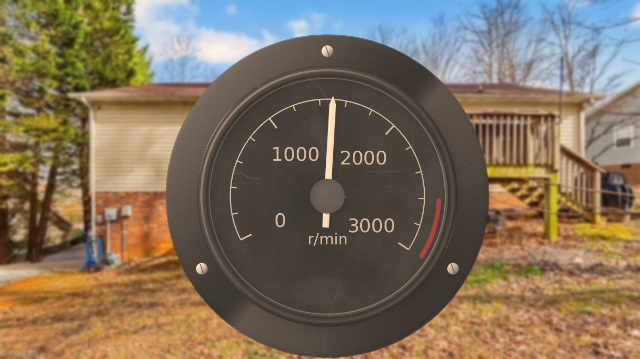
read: **1500** rpm
